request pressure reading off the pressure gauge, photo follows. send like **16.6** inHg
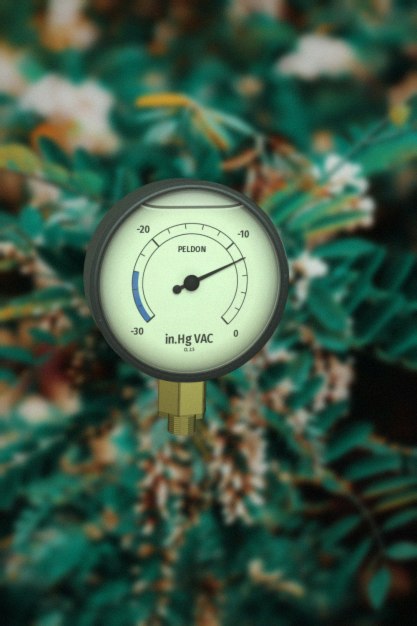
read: **-8** inHg
